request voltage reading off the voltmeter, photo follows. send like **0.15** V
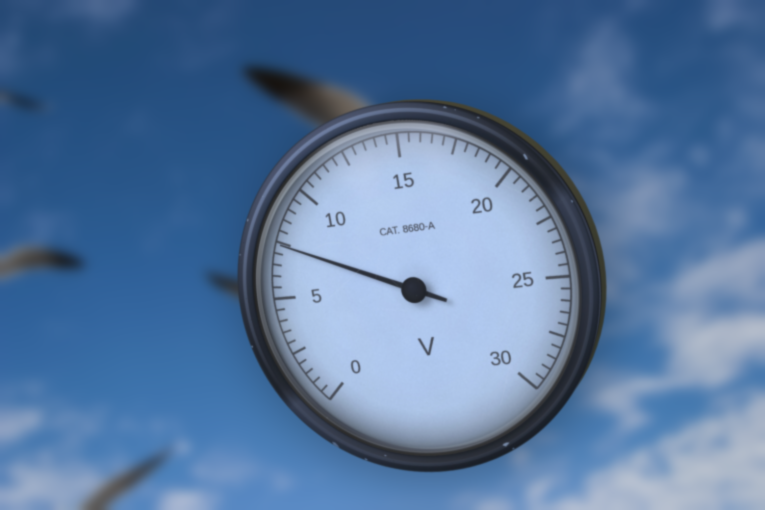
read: **7.5** V
